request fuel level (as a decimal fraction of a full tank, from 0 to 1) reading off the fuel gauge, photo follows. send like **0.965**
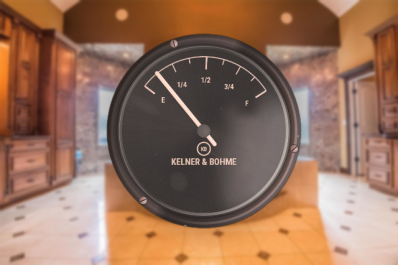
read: **0.125**
